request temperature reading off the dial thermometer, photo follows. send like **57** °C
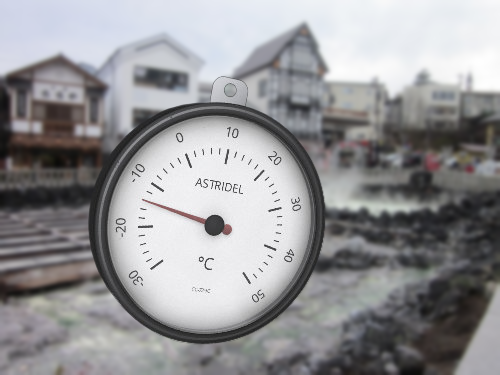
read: **-14** °C
